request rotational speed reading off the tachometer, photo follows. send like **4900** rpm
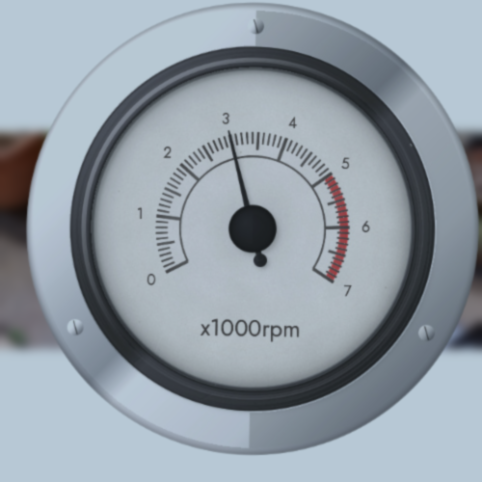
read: **3000** rpm
